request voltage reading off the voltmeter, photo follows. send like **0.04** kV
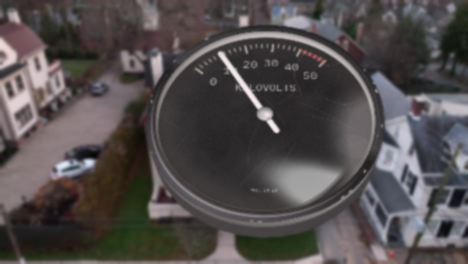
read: **10** kV
